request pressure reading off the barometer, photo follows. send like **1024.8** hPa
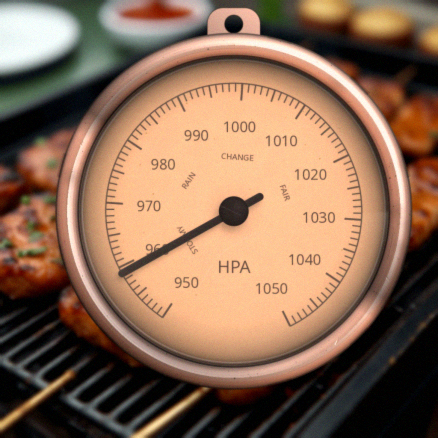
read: **959** hPa
